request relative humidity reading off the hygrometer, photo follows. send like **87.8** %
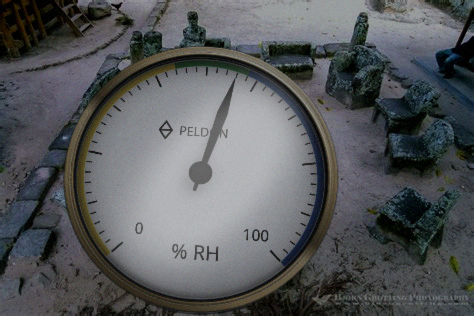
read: **56** %
